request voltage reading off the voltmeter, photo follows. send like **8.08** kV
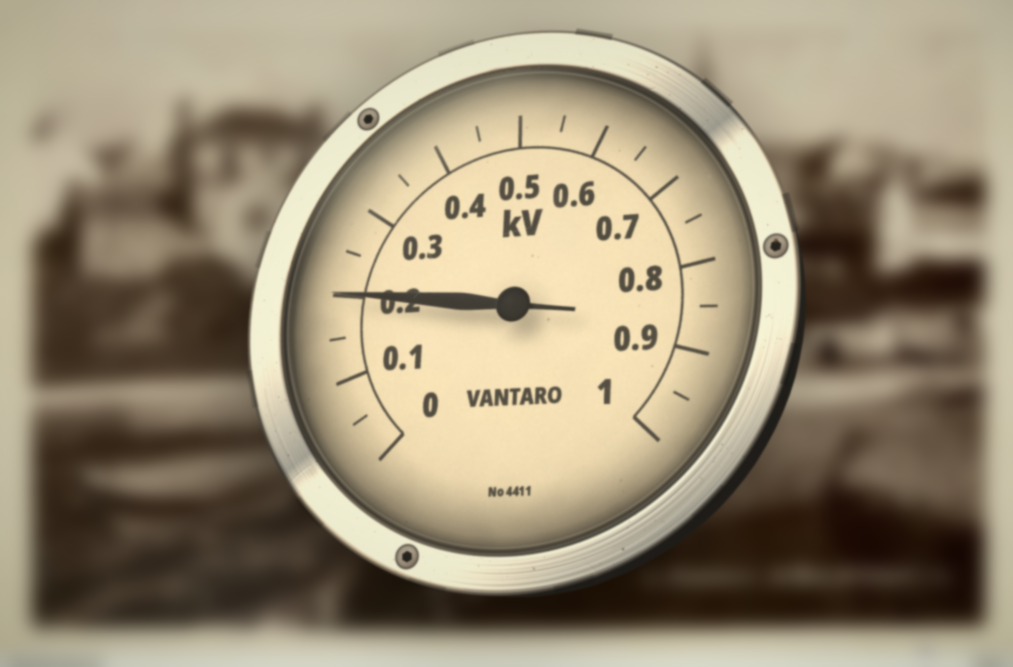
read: **0.2** kV
